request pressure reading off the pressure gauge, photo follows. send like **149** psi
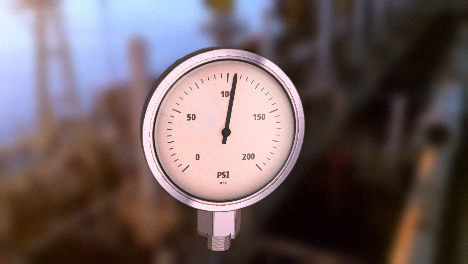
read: **105** psi
